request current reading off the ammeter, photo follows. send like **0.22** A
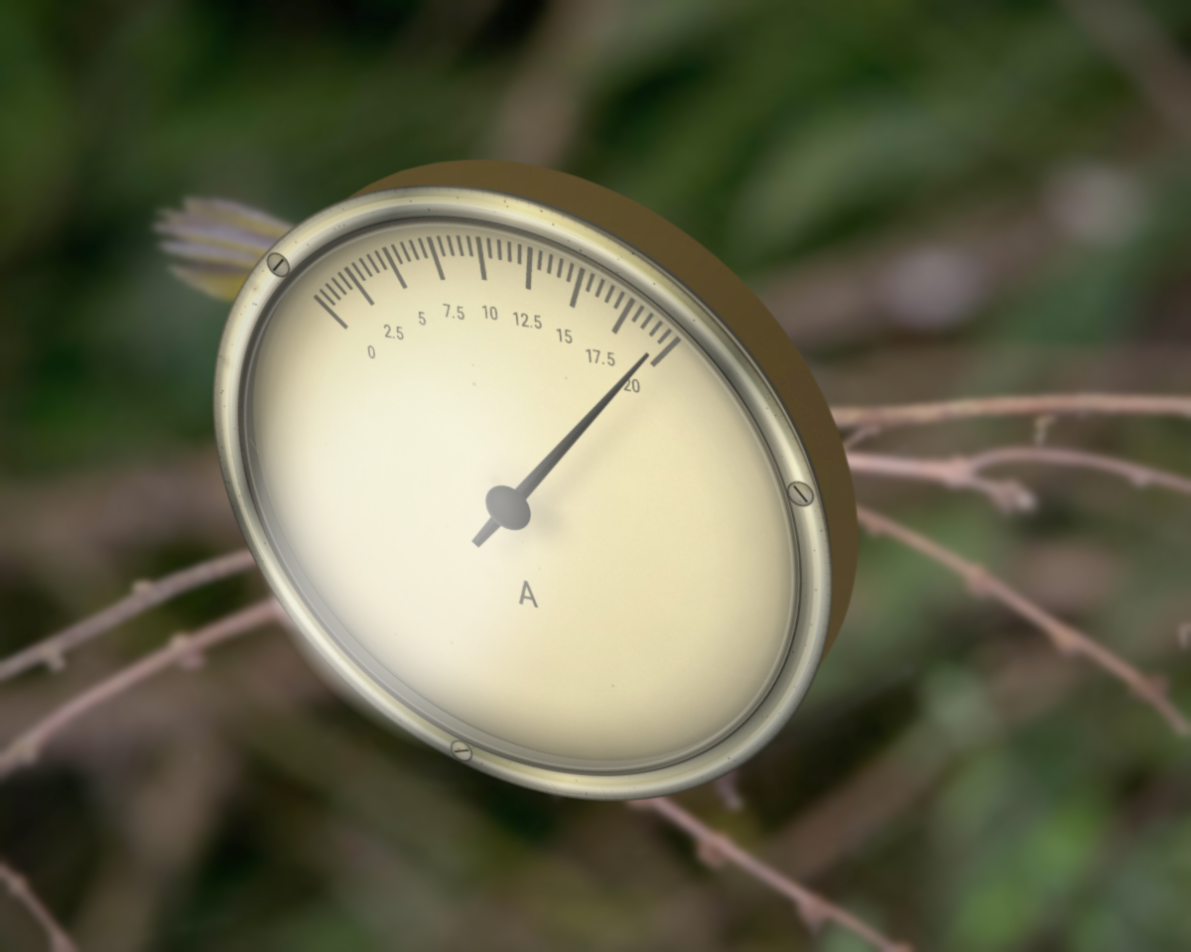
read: **19.5** A
